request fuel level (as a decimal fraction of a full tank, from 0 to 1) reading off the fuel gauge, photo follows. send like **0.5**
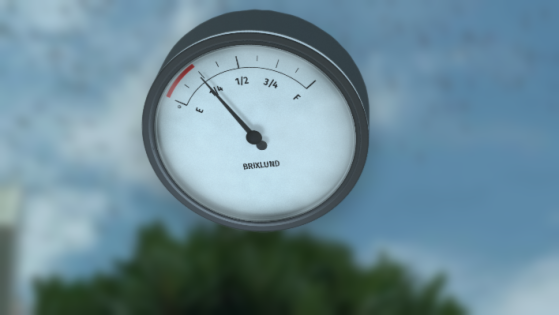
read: **0.25**
